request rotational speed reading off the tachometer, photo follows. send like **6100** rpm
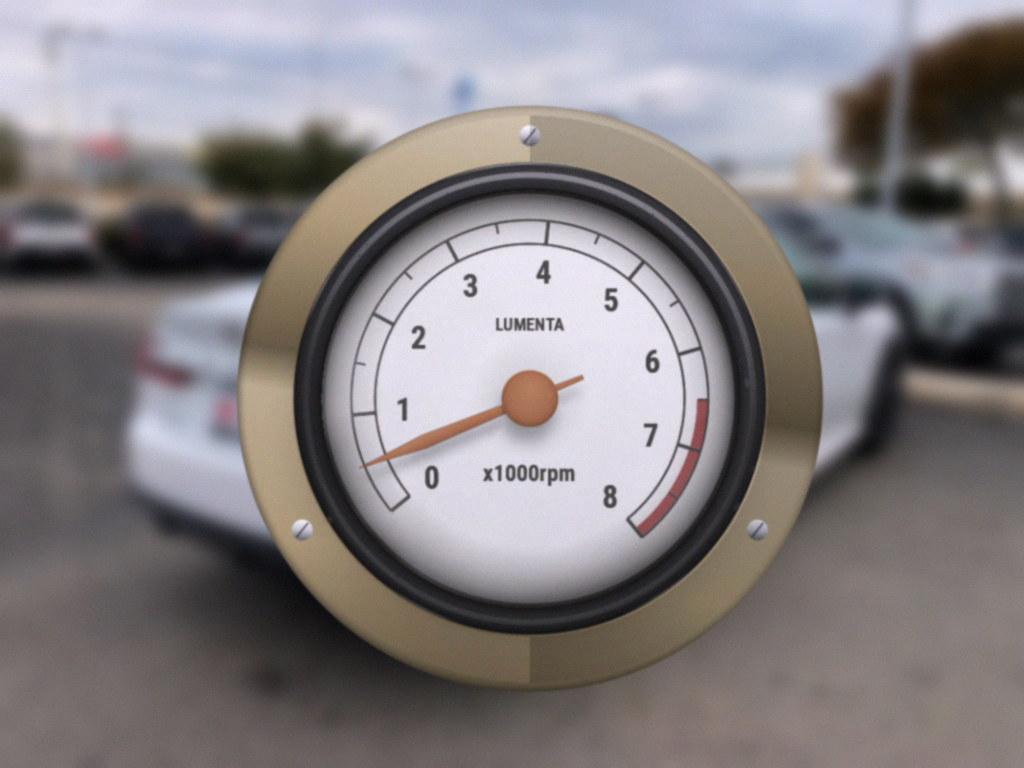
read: **500** rpm
